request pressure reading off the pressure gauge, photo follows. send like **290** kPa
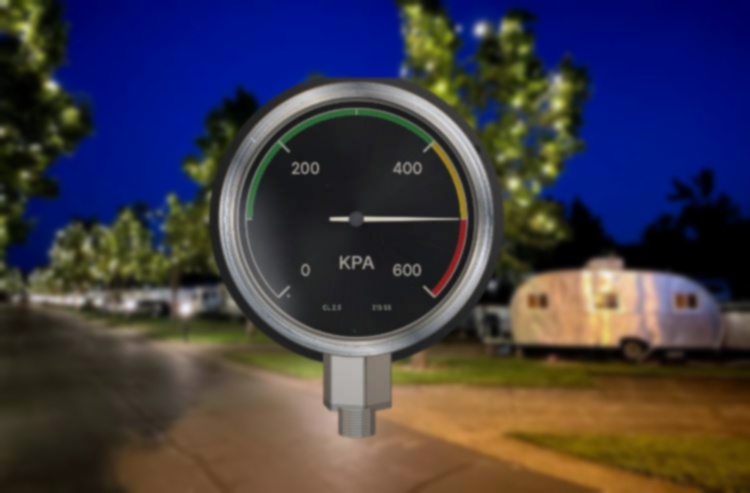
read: **500** kPa
